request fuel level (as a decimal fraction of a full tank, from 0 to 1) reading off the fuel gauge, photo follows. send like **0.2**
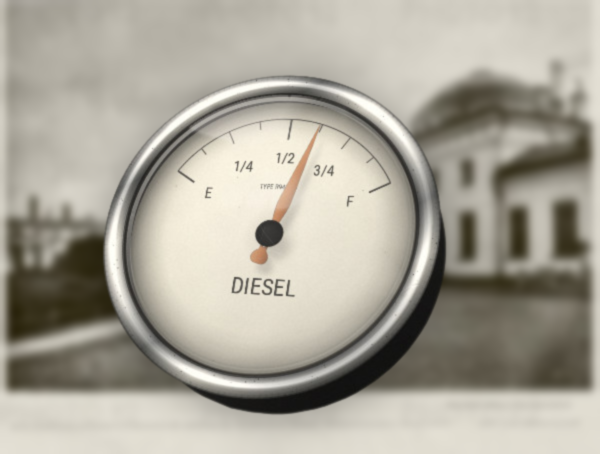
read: **0.625**
